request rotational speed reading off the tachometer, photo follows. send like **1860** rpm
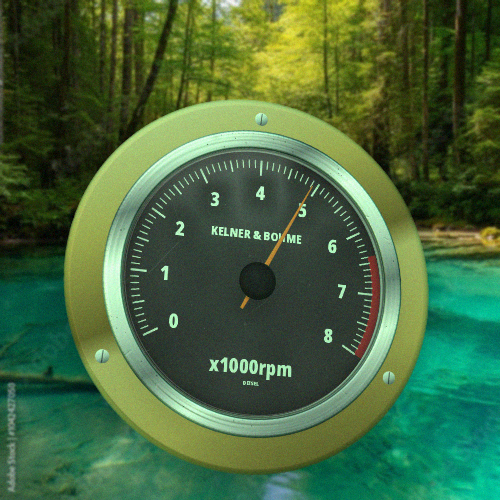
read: **4900** rpm
